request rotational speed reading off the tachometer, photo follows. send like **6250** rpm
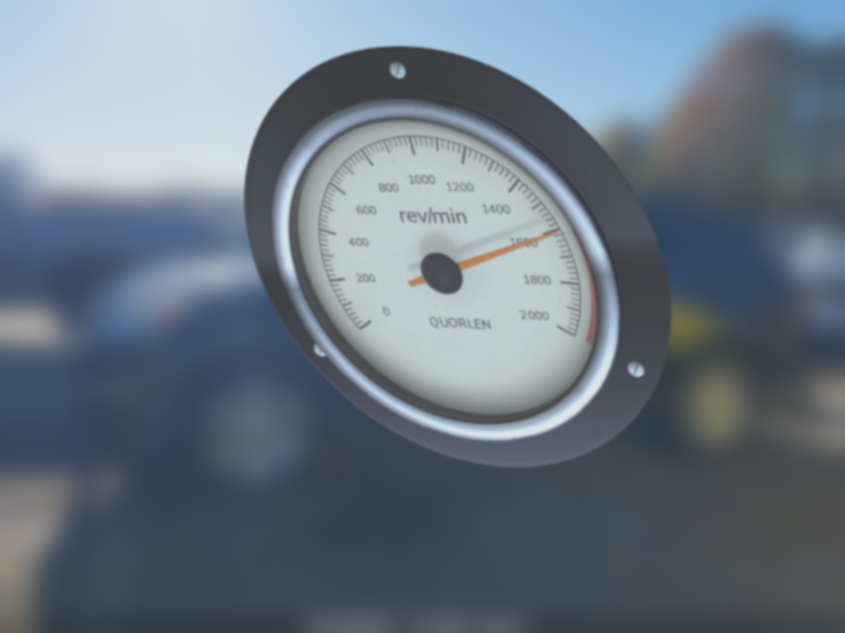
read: **1600** rpm
